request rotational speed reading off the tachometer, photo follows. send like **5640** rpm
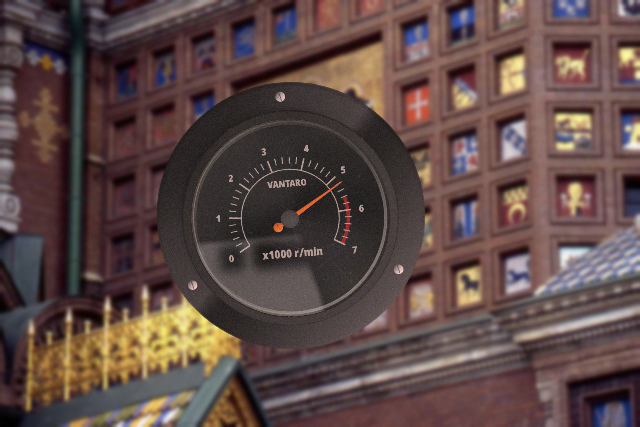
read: **5200** rpm
